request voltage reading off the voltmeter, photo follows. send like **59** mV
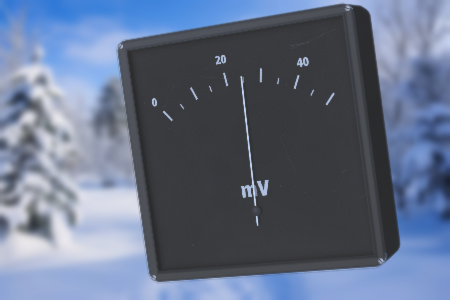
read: **25** mV
